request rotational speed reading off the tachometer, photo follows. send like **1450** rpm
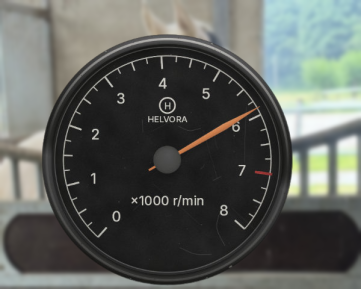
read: **5875** rpm
